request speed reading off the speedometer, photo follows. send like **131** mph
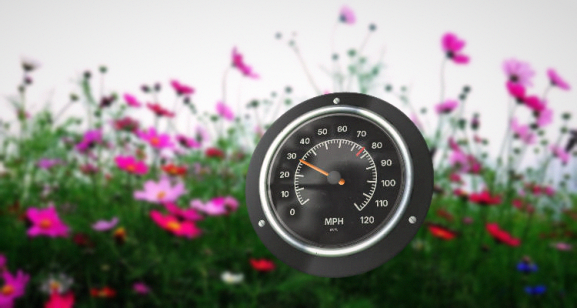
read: **30** mph
